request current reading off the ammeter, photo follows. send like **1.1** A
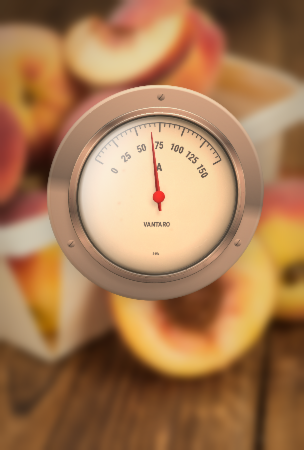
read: **65** A
